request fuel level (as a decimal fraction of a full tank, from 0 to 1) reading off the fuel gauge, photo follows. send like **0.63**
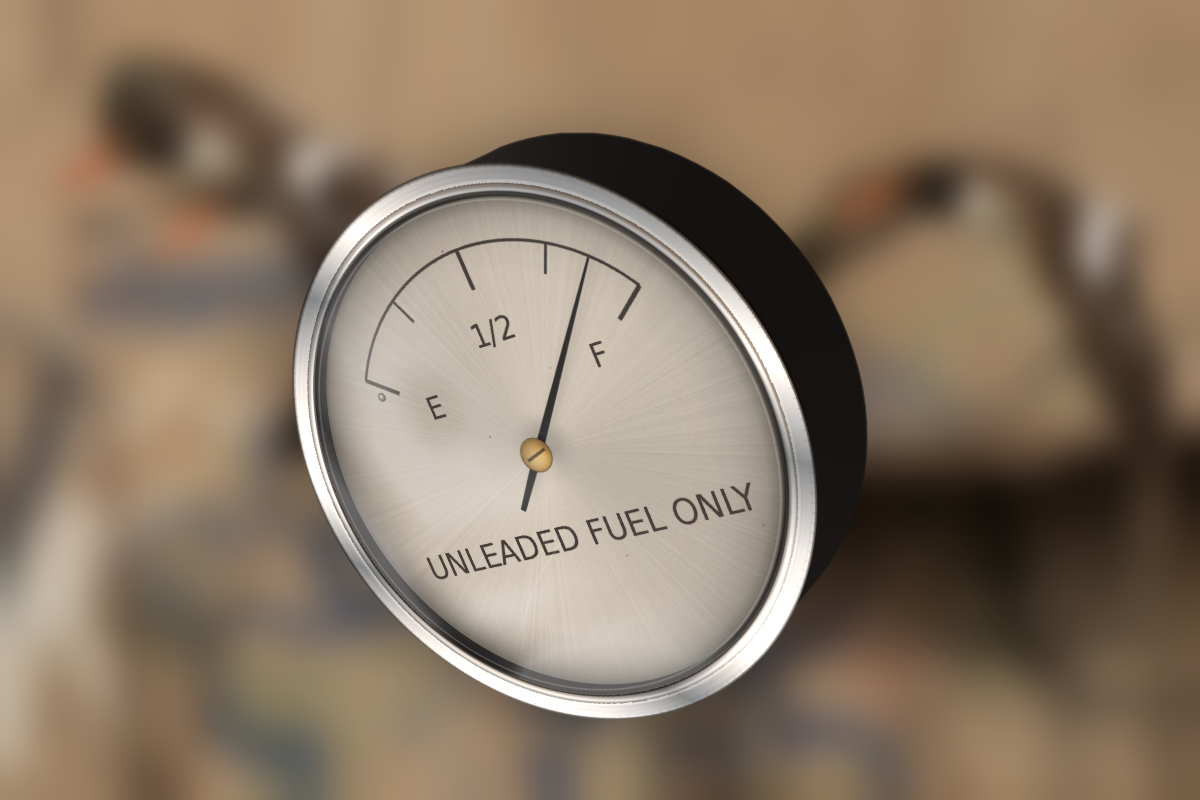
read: **0.875**
